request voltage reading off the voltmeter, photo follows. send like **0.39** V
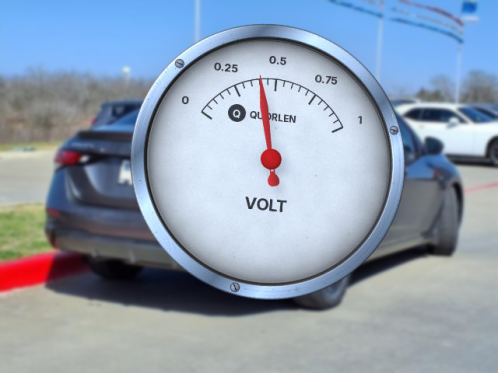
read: **0.4** V
